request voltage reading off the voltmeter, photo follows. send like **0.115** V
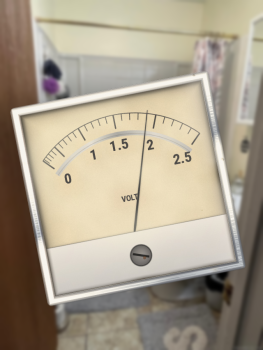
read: **1.9** V
